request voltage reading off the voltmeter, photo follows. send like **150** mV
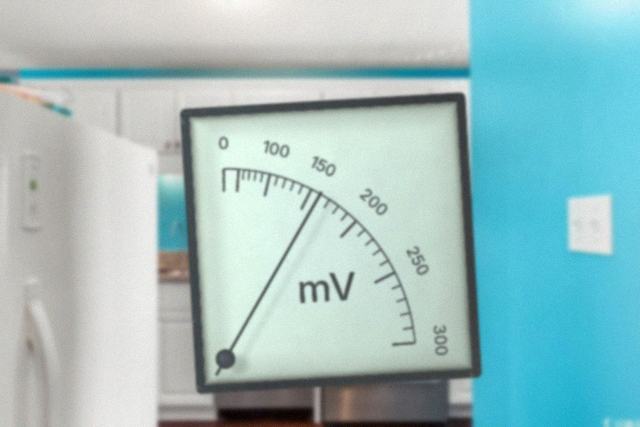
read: **160** mV
